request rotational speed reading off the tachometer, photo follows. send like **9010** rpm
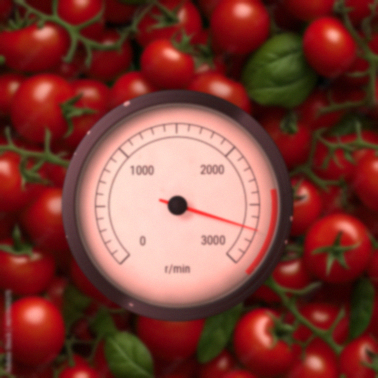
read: **2700** rpm
